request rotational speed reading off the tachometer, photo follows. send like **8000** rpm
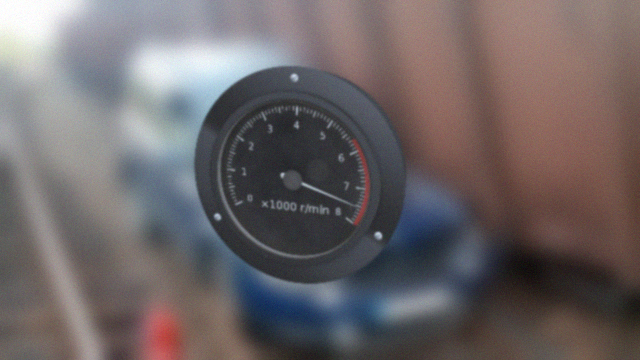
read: **7500** rpm
